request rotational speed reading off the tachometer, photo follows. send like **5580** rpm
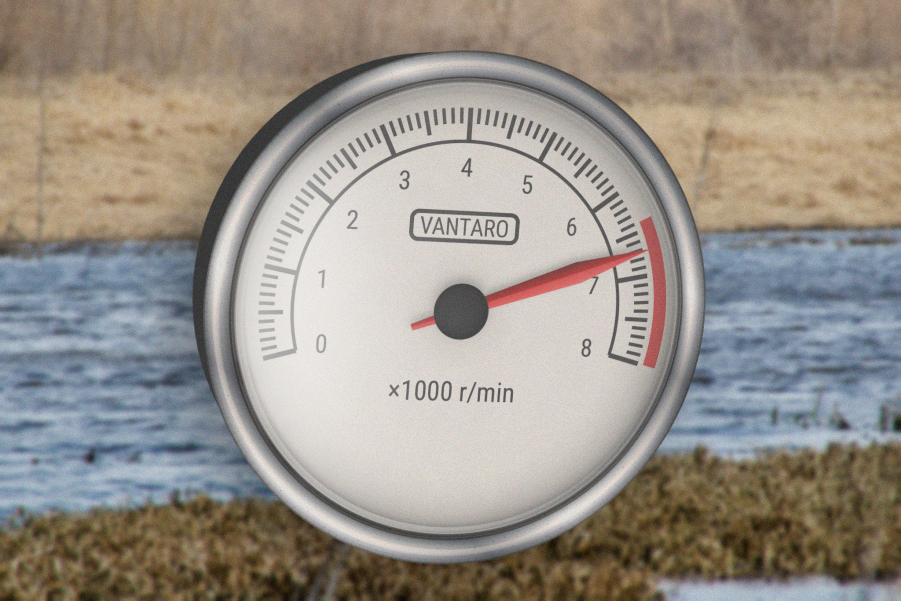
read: **6700** rpm
